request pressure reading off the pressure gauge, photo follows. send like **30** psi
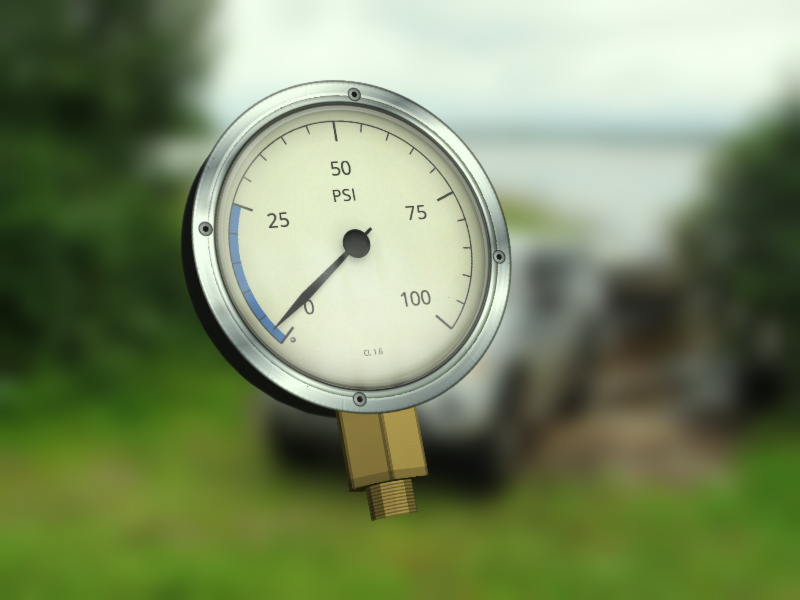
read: **2.5** psi
